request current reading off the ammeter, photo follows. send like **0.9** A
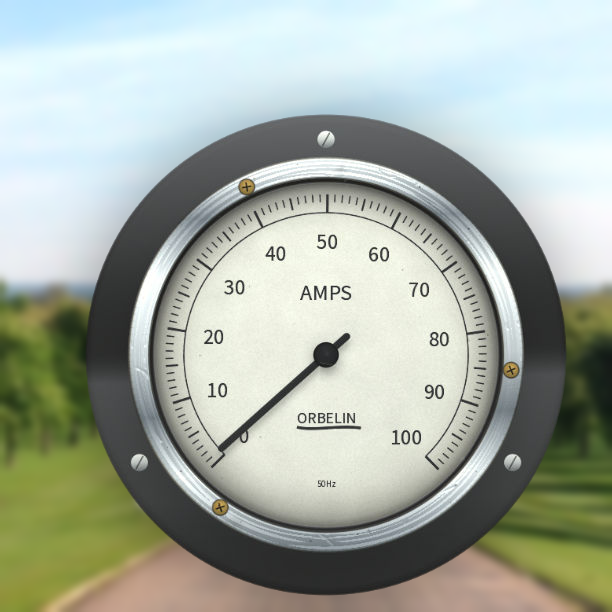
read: **1** A
